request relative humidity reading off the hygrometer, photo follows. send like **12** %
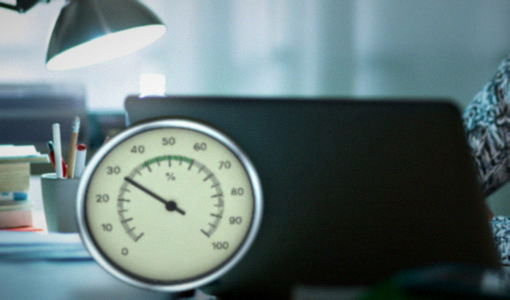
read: **30** %
